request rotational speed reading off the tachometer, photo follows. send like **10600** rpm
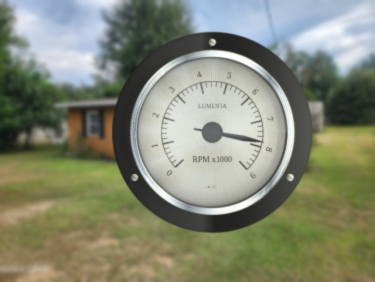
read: **7800** rpm
